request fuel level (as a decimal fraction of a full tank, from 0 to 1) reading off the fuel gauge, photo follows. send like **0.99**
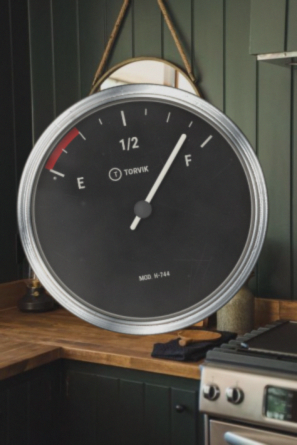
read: **0.875**
